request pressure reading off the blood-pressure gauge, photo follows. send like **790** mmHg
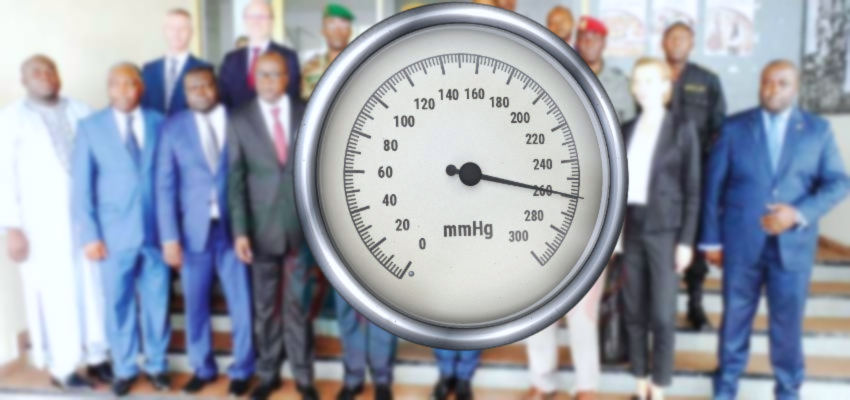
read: **260** mmHg
